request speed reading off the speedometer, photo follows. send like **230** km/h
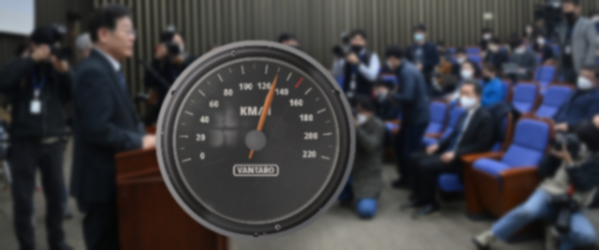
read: **130** km/h
